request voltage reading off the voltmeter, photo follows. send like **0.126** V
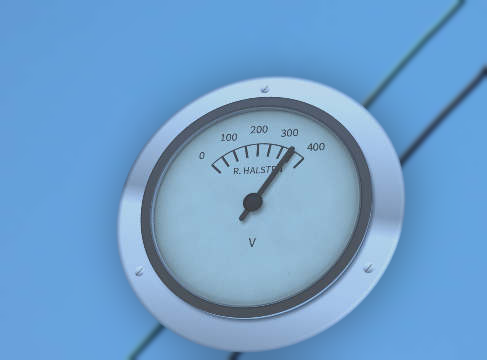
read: **350** V
